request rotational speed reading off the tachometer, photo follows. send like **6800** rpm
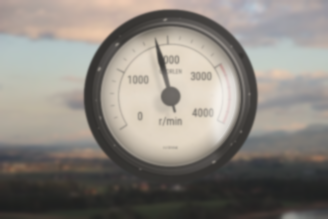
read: **1800** rpm
